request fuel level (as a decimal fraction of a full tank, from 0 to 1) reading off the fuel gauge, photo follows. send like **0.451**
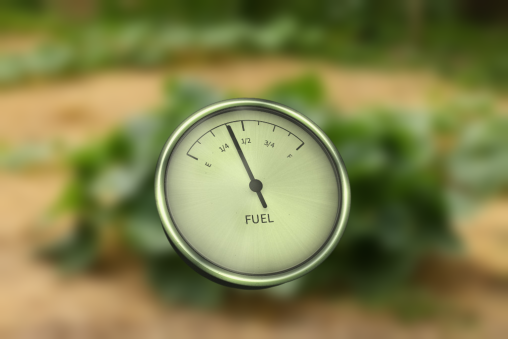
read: **0.375**
